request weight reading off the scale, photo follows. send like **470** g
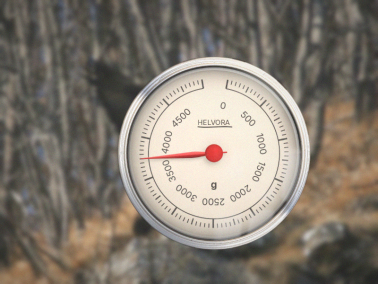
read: **3750** g
